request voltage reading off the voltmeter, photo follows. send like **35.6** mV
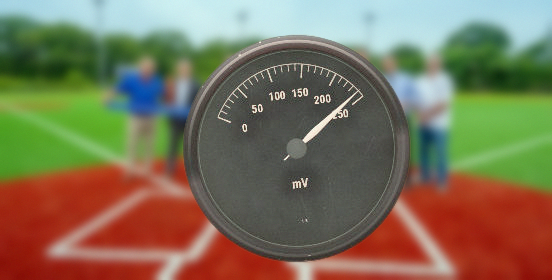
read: **240** mV
